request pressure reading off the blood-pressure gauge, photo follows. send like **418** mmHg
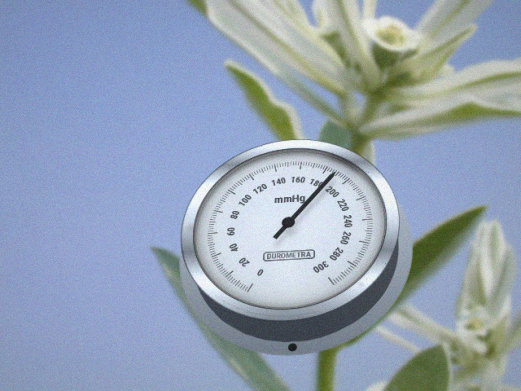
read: **190** mmHg
